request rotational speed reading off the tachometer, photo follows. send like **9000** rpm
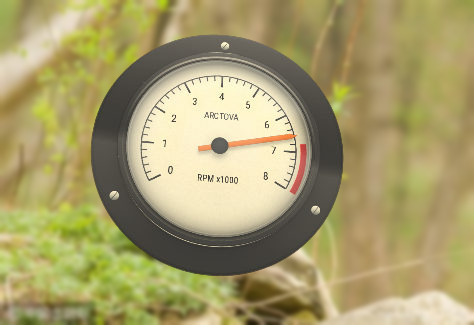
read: **6600** rpm
